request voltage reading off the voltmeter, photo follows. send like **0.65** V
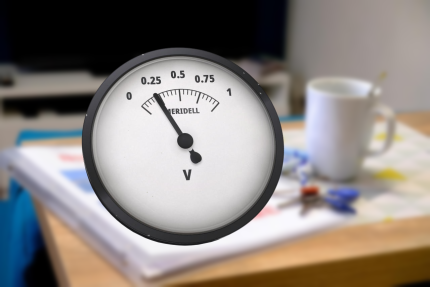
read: **0.2** V
